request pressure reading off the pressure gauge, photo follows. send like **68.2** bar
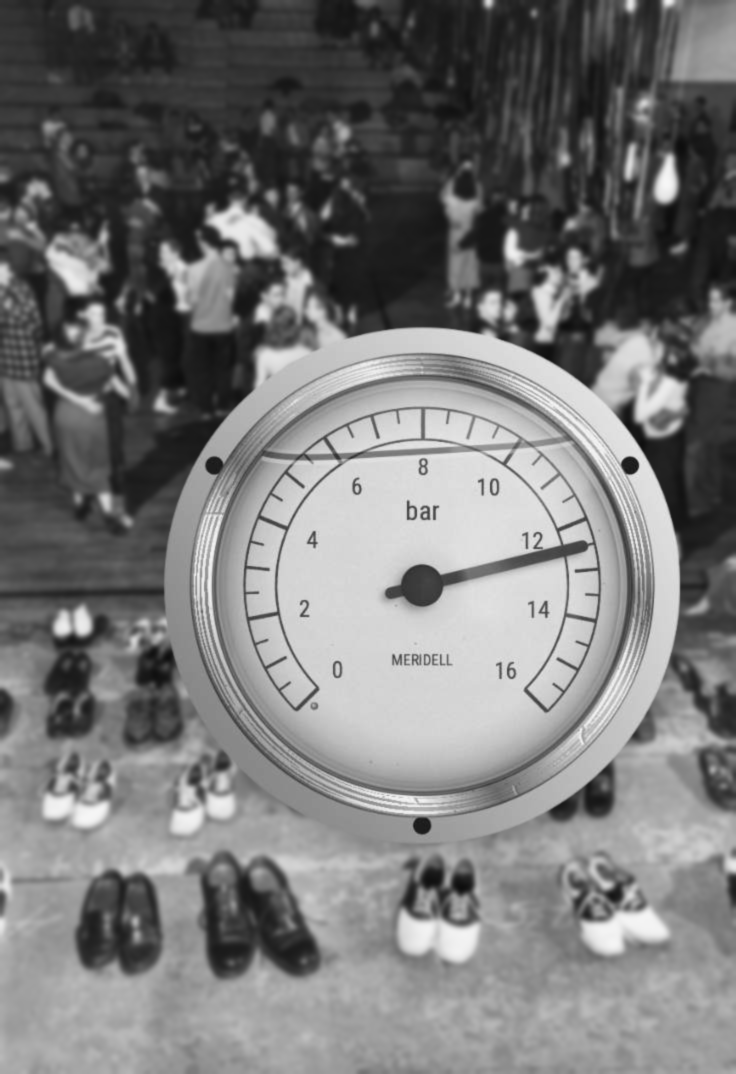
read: **12.5** bar
